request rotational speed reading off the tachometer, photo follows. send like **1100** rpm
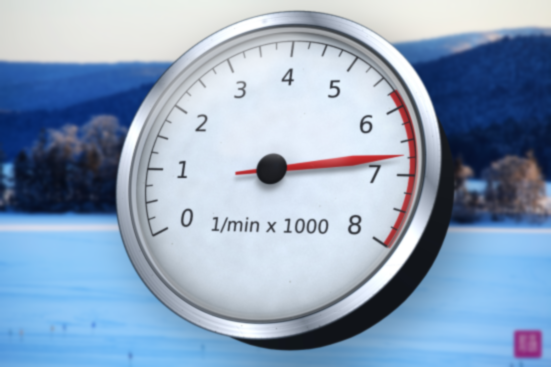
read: **6750** rpm
